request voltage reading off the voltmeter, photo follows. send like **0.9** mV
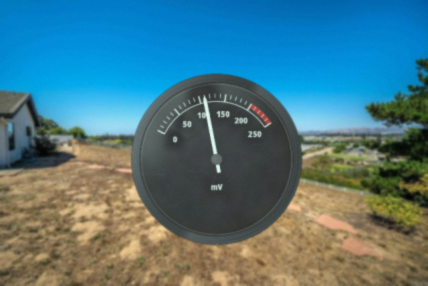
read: **110** mV
